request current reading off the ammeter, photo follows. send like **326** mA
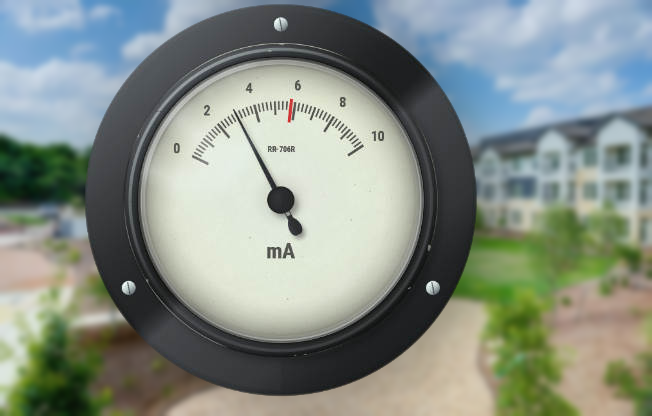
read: **3** mA
